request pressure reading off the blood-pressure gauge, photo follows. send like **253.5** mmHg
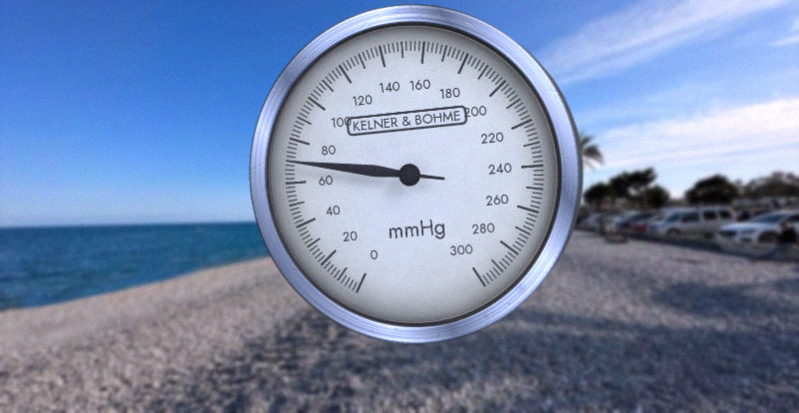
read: **70** mmHg
